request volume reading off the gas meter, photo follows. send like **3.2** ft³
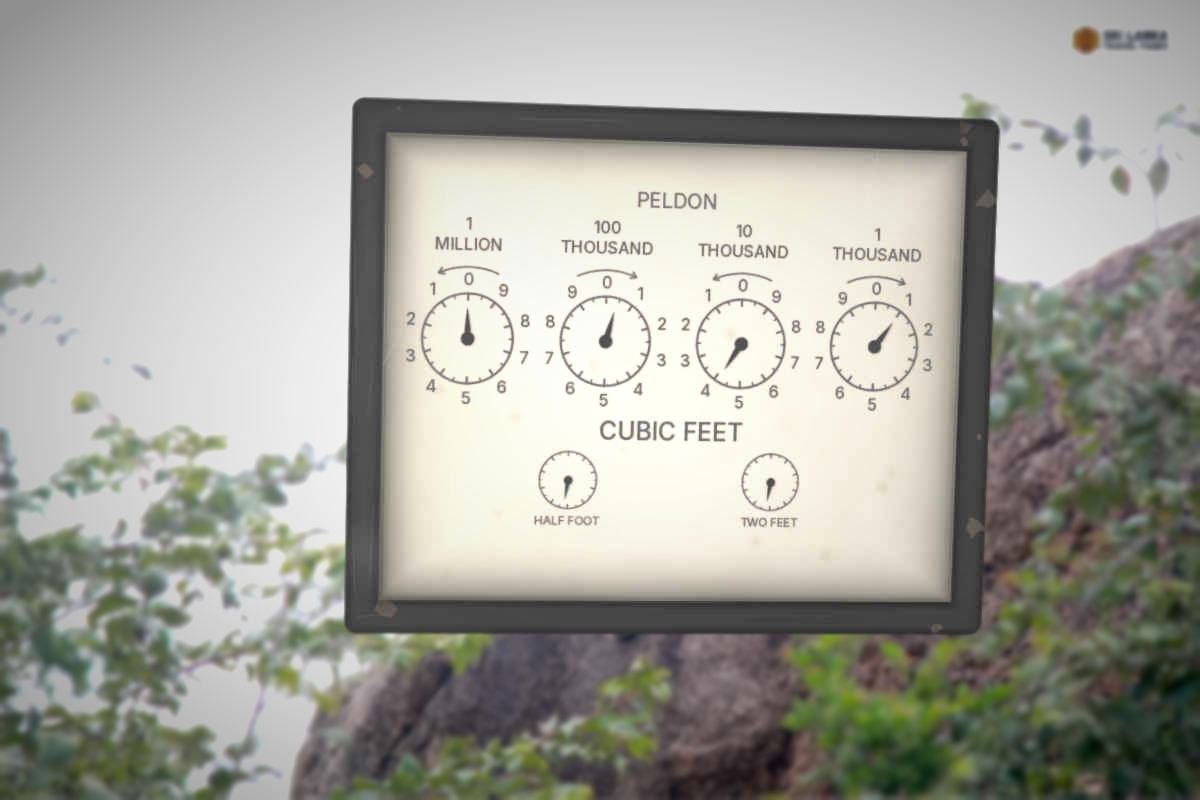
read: **4100** ft³
